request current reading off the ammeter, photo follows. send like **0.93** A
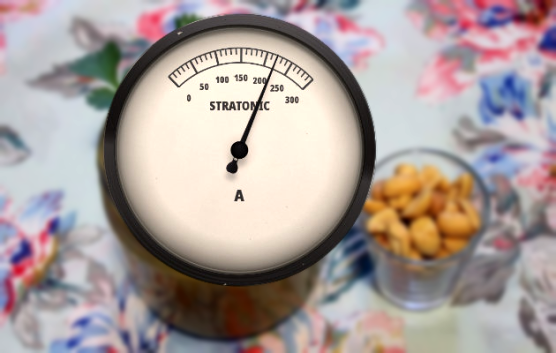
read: **220** A
